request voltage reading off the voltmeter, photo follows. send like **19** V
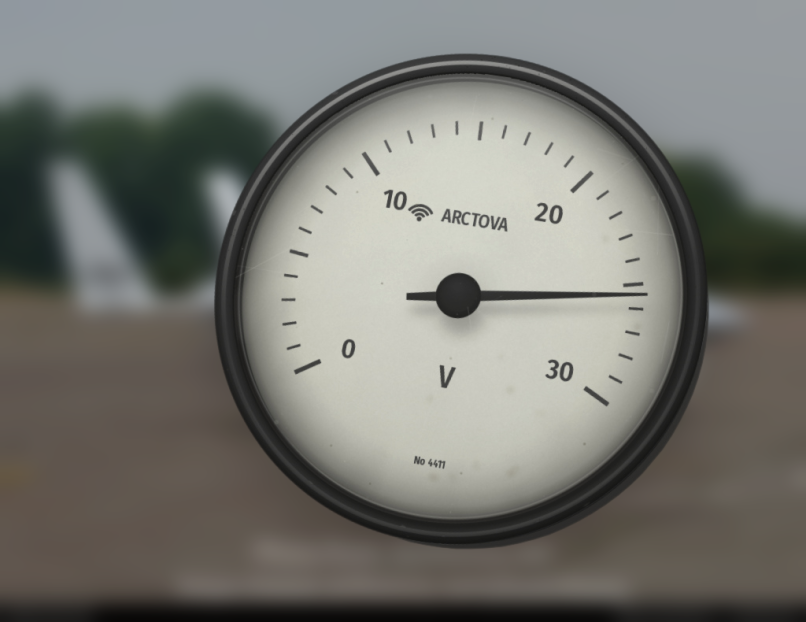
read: **25.5** V
